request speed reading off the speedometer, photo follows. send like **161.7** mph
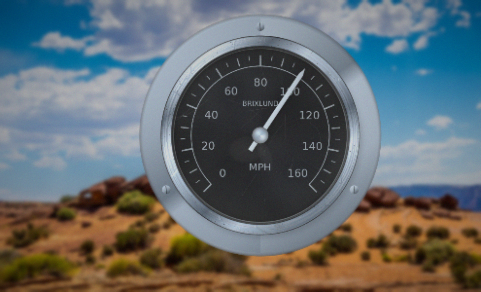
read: **100** mph
